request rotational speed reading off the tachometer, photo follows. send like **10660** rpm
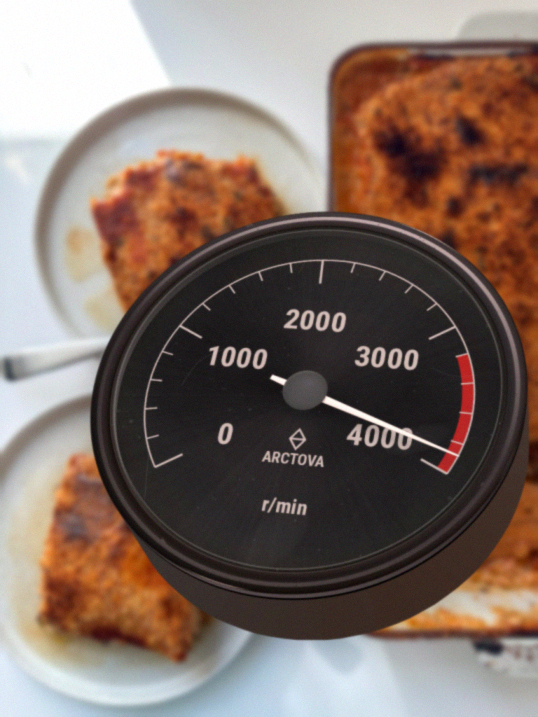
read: **3900** rpm
